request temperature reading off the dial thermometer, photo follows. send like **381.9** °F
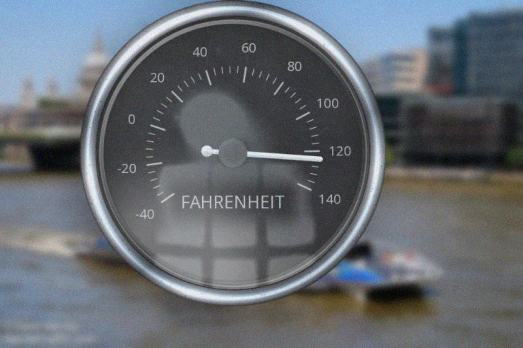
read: **124** °F
